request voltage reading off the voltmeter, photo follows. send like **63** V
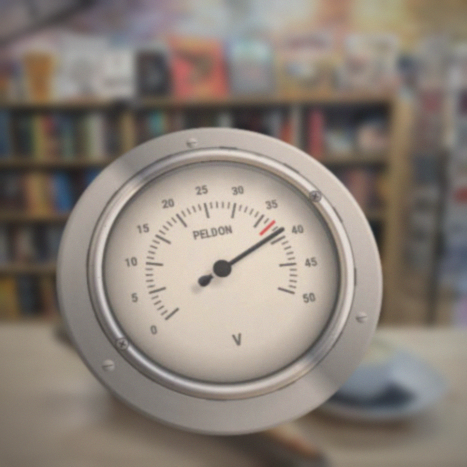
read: **39** V
